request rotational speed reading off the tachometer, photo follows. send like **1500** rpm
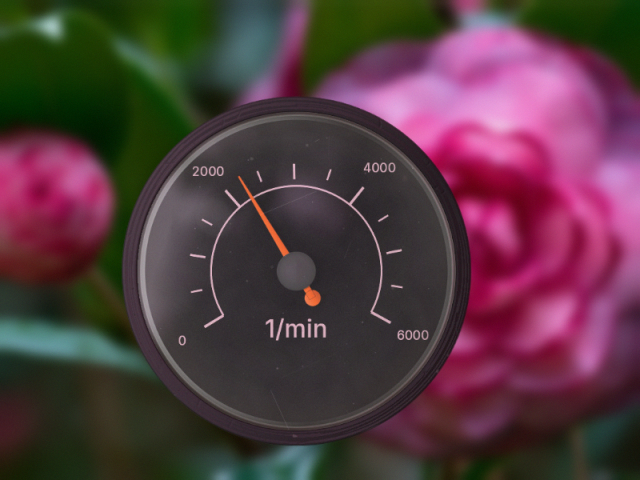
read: **2250** rpm
